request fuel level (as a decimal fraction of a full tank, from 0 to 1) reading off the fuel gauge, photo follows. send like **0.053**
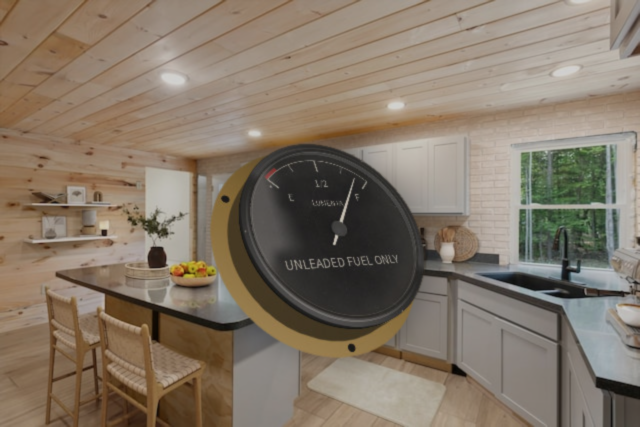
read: **0.875**
